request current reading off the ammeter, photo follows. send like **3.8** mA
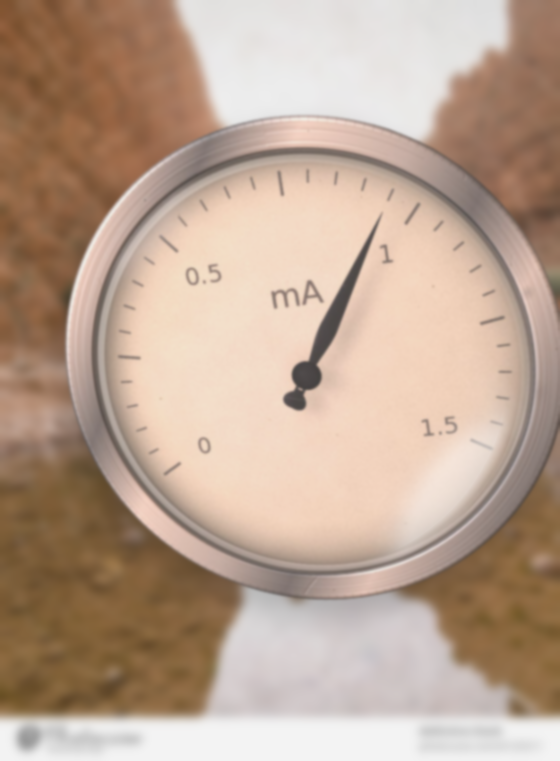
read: **0.95** mA
